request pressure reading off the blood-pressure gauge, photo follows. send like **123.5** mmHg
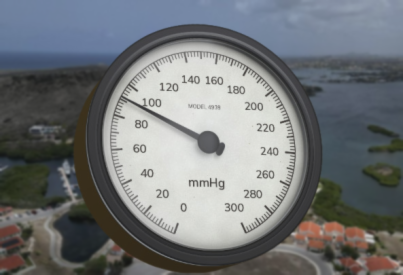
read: **90** mmHg
